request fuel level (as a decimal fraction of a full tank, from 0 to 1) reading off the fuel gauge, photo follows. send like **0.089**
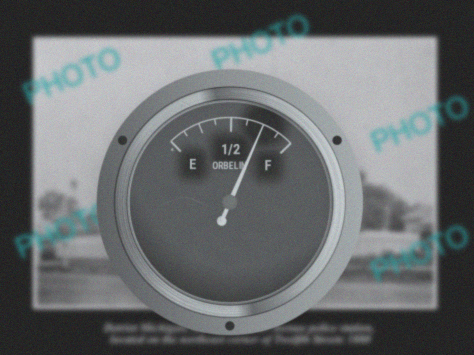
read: **0.75**
